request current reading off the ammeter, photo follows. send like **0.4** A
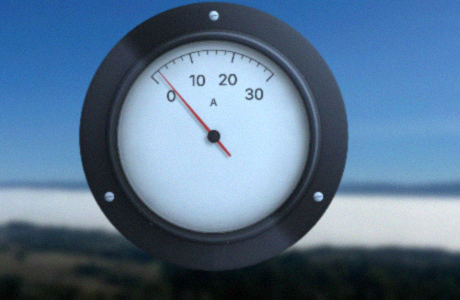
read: **2** A
